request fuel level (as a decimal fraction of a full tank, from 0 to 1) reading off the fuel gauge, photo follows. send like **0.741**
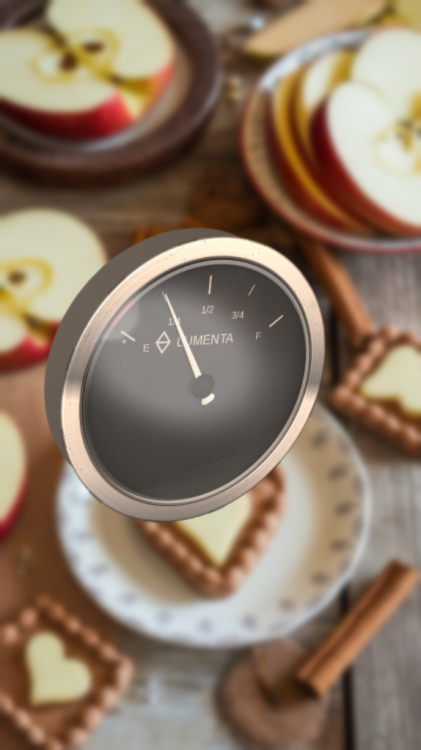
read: **0.25**
